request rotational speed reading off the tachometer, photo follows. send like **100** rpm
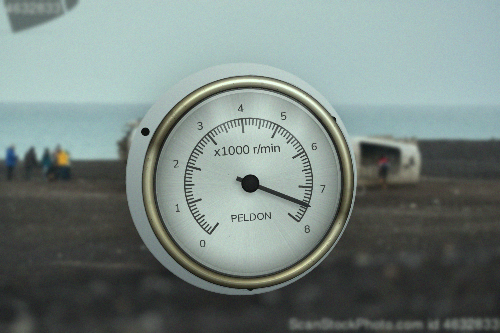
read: **7500** rpm
